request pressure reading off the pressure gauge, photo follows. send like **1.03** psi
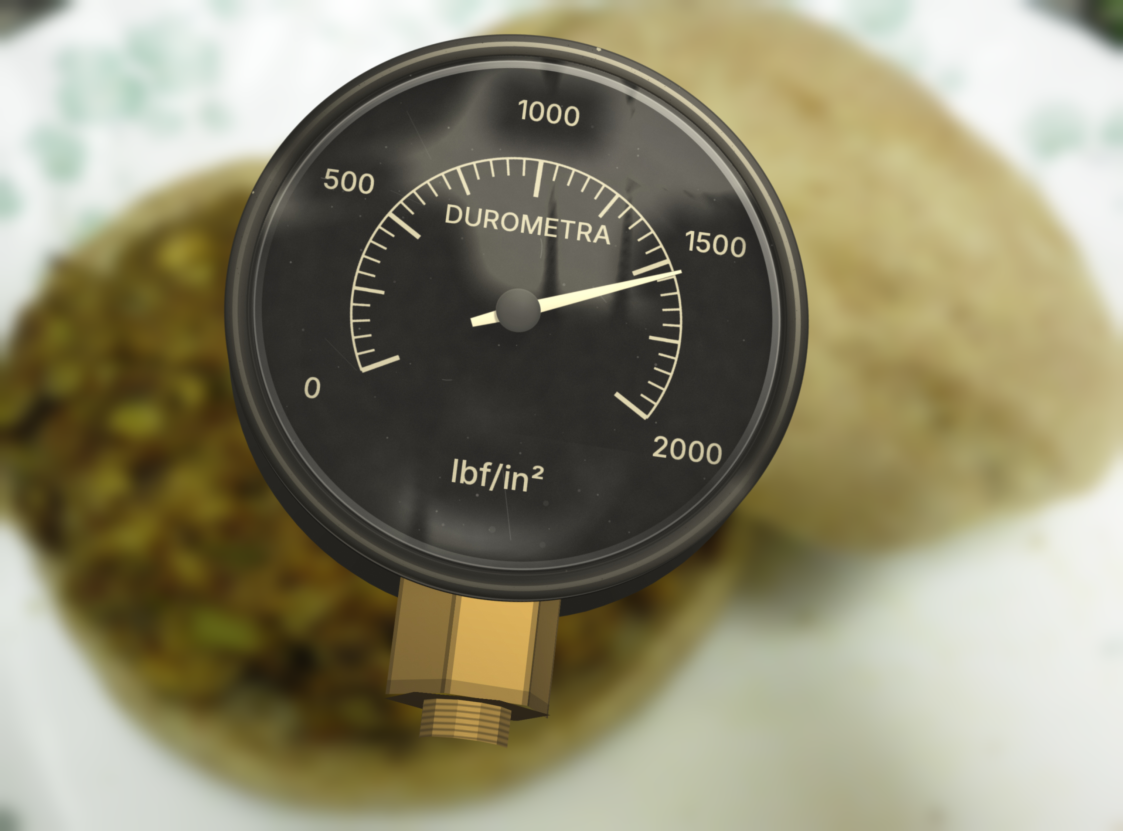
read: **1550** psi
